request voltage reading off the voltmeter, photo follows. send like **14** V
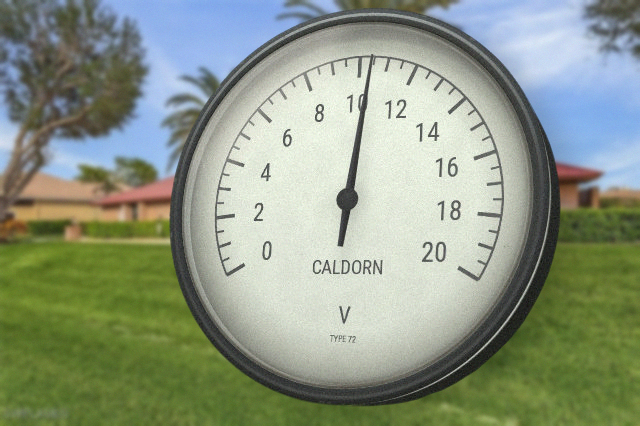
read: **10.5** V
